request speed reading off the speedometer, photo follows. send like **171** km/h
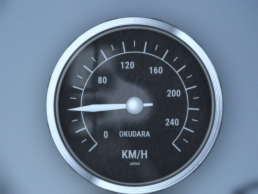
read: **40** km/h
